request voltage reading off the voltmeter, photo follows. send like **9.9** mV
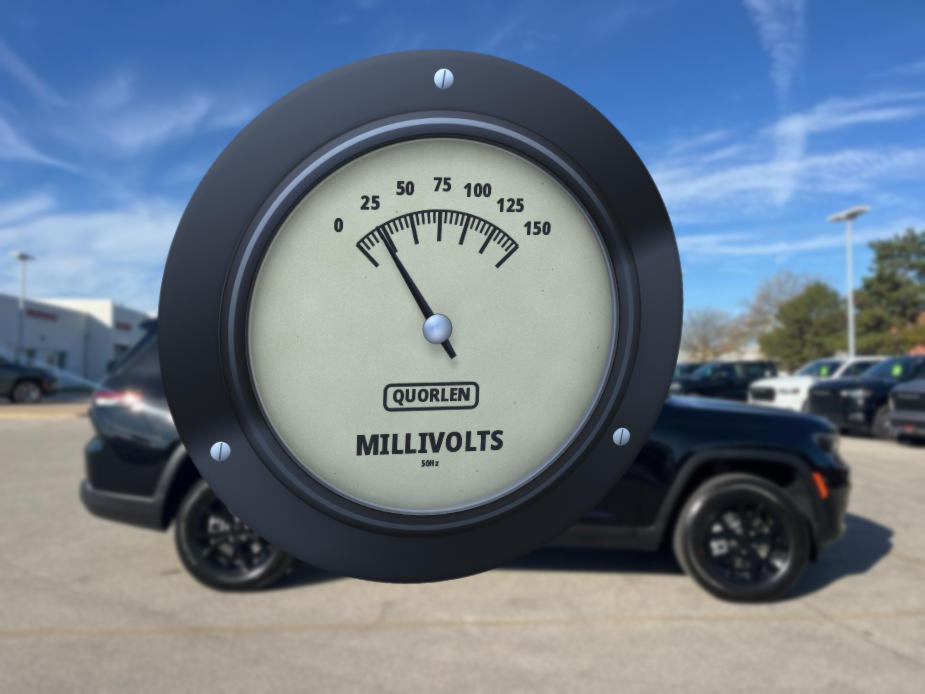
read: **20** mV
